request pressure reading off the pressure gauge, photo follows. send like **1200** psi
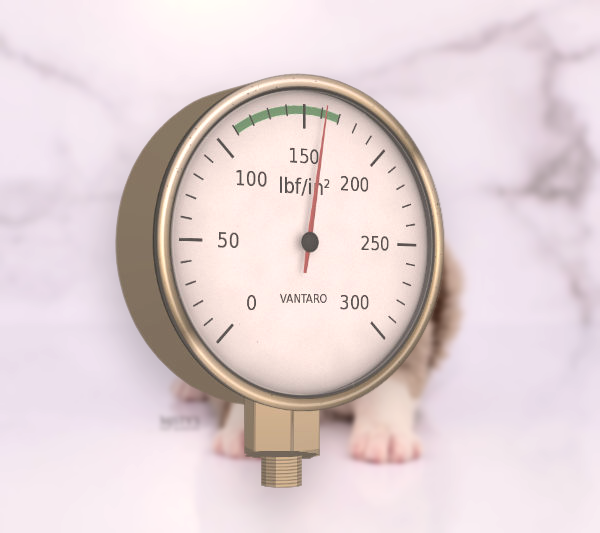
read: **160** psi
